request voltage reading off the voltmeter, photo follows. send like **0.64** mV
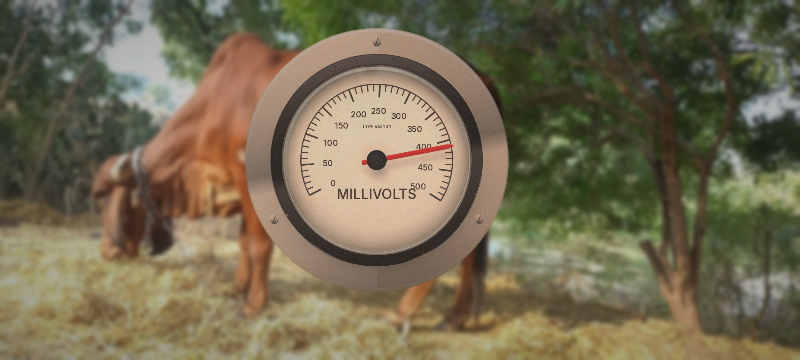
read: **410** mV
